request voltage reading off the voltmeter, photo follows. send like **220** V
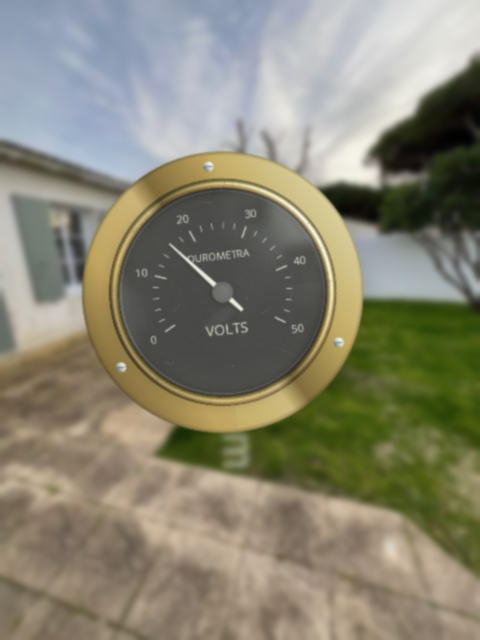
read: **16** V
